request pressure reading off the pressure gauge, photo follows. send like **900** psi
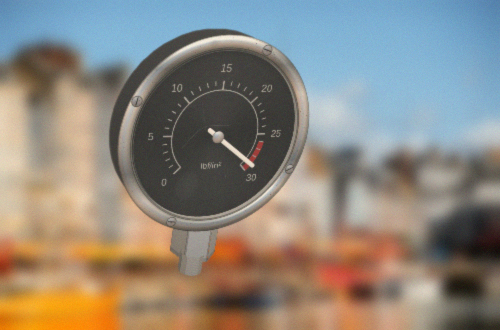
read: **29** psi
